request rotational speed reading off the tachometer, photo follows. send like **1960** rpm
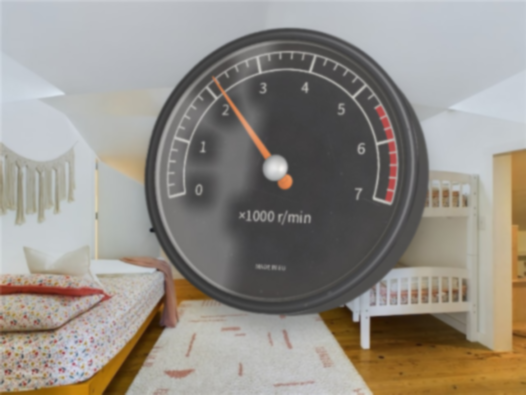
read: **2200** rpm
